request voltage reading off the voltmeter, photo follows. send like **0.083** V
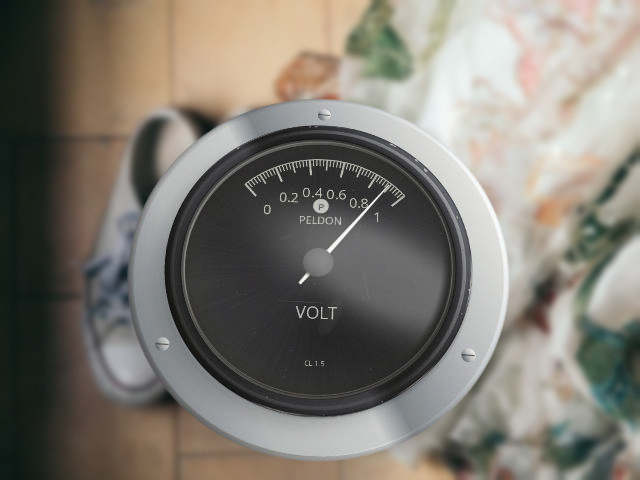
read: **0.9** V
